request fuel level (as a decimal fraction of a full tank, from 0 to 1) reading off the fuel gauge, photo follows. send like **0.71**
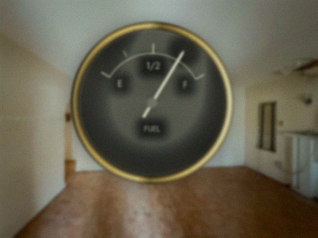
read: **0.75**
